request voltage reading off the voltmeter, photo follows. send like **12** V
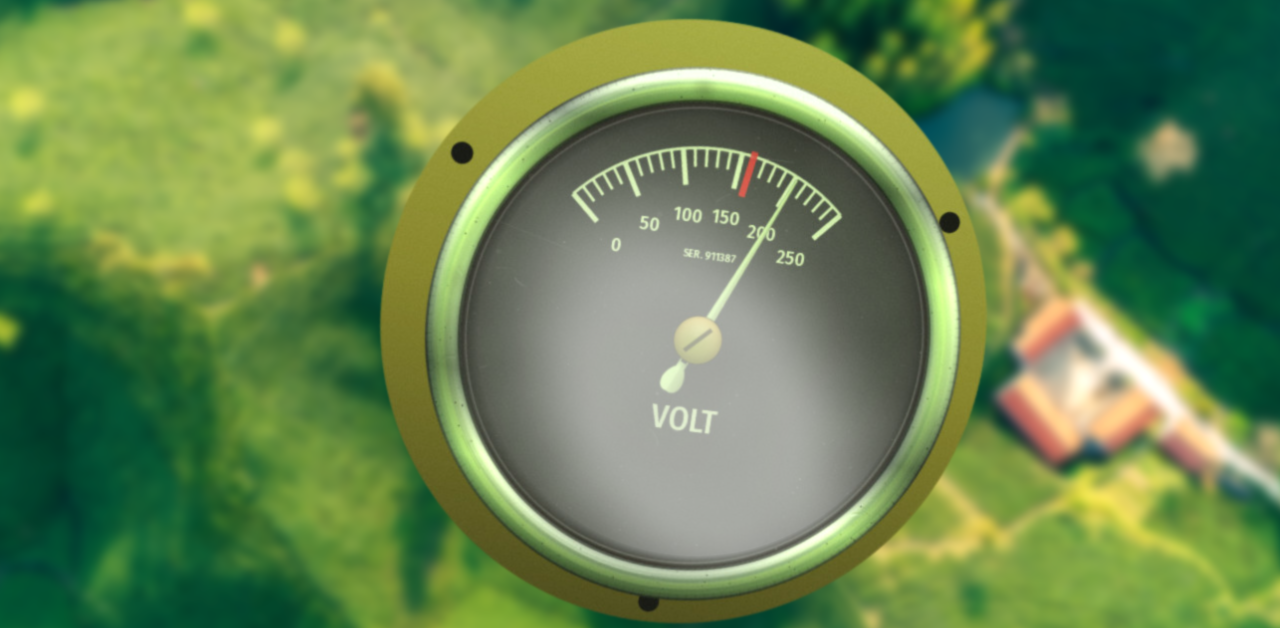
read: **200** V
